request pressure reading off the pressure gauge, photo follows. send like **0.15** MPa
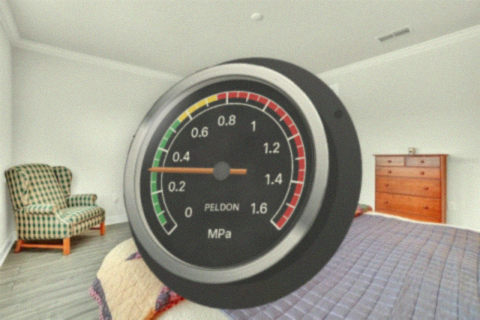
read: **0.3** MPa
